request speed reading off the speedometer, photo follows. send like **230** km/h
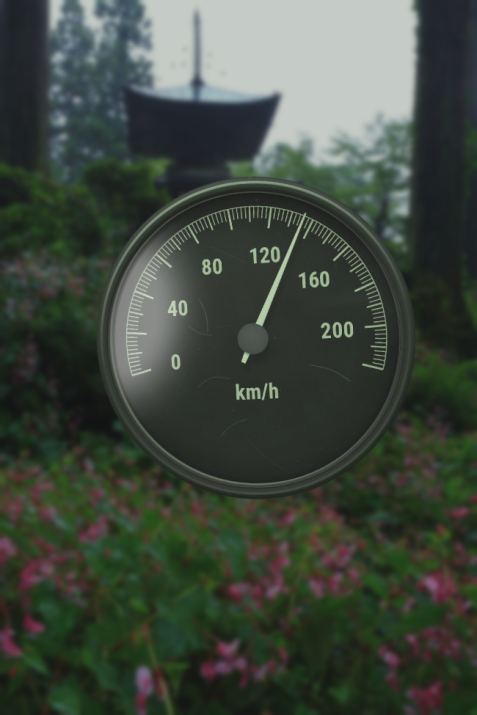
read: **136** km/h
